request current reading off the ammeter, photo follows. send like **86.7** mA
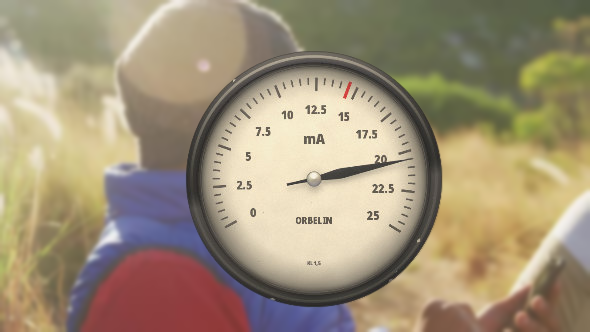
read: **20.5** mA
